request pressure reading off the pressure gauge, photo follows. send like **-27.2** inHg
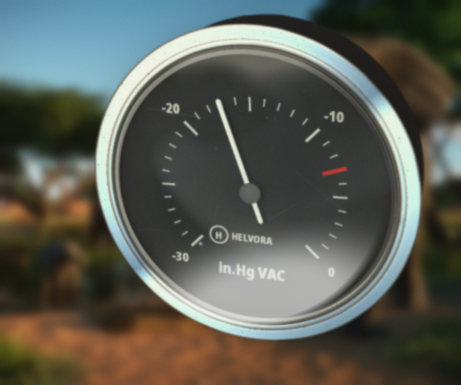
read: **-17** inHg
